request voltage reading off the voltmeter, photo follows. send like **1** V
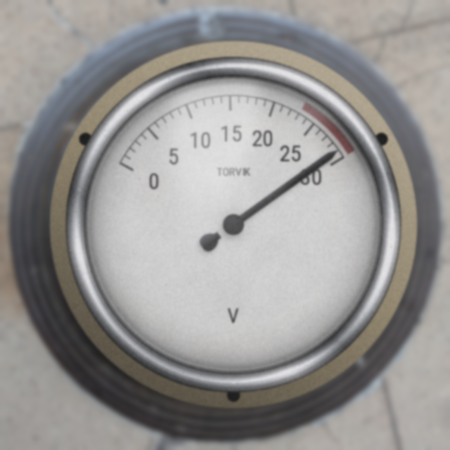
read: **29** V
